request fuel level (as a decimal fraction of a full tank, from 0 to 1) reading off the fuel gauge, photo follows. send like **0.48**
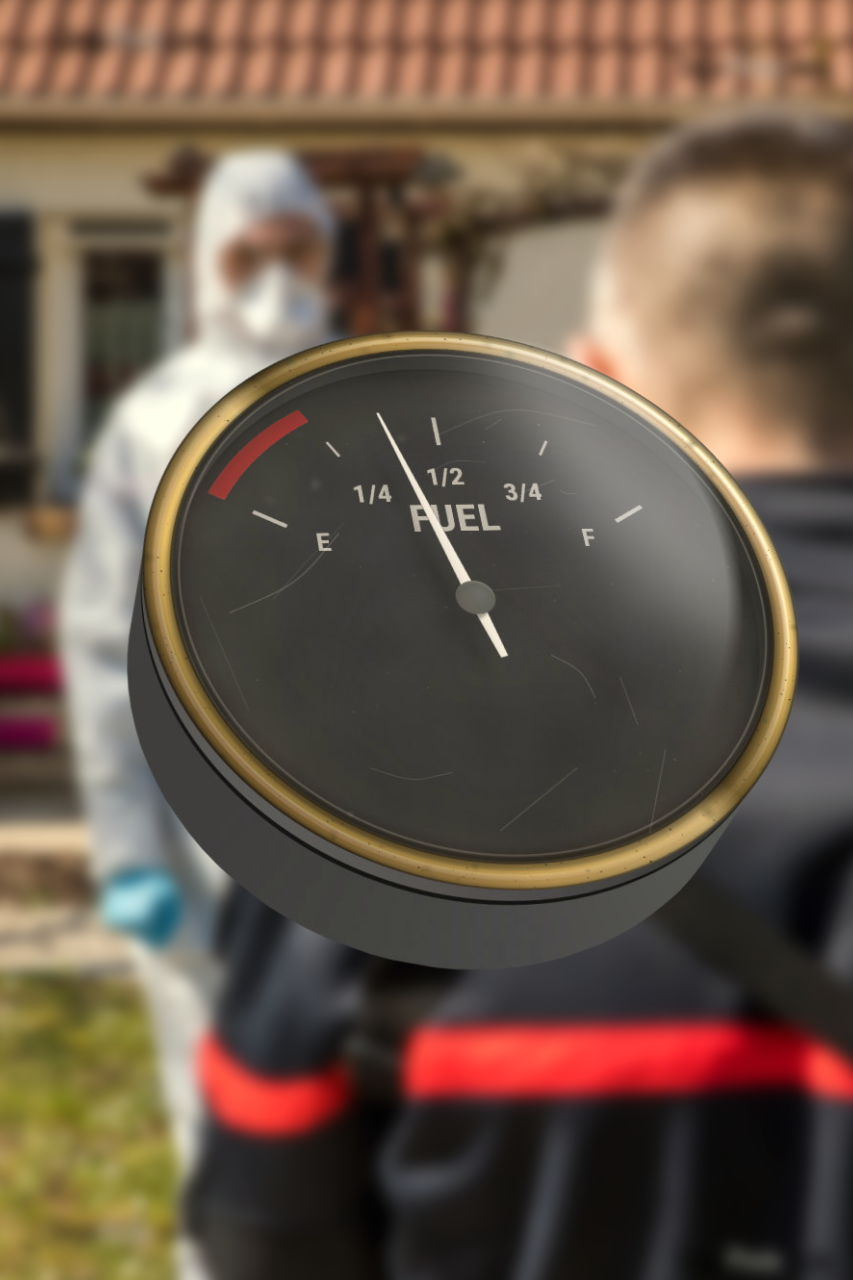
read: **0.375**
